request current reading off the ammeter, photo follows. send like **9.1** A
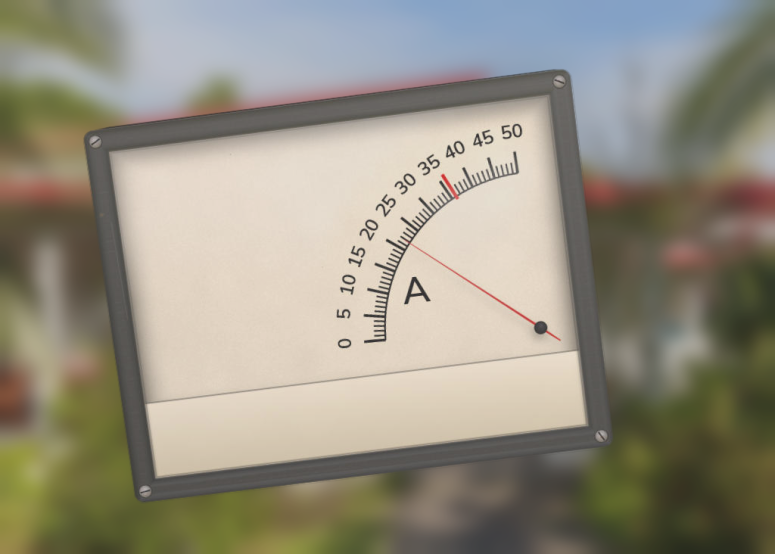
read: **22** A
